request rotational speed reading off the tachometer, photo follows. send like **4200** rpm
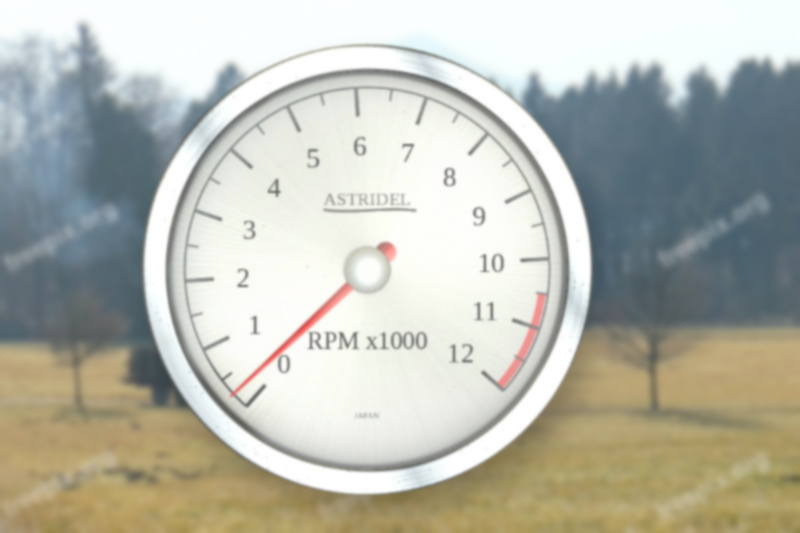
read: **250** rpm
